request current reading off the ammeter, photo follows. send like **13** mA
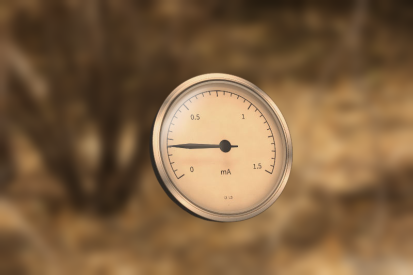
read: **0.2** mA
